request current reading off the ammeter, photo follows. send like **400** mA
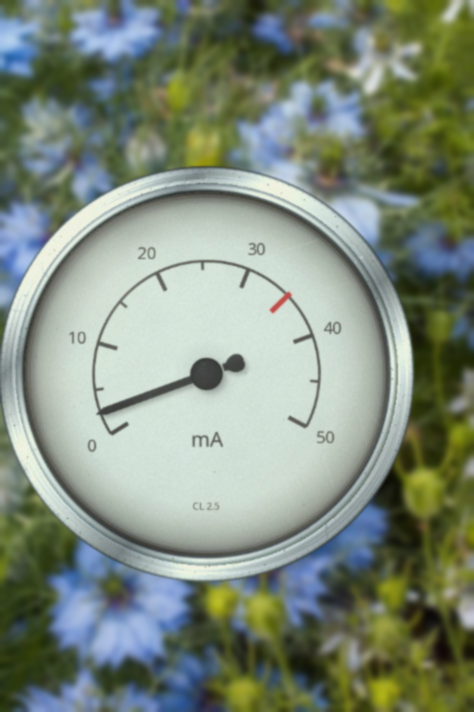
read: **2.5** mA
